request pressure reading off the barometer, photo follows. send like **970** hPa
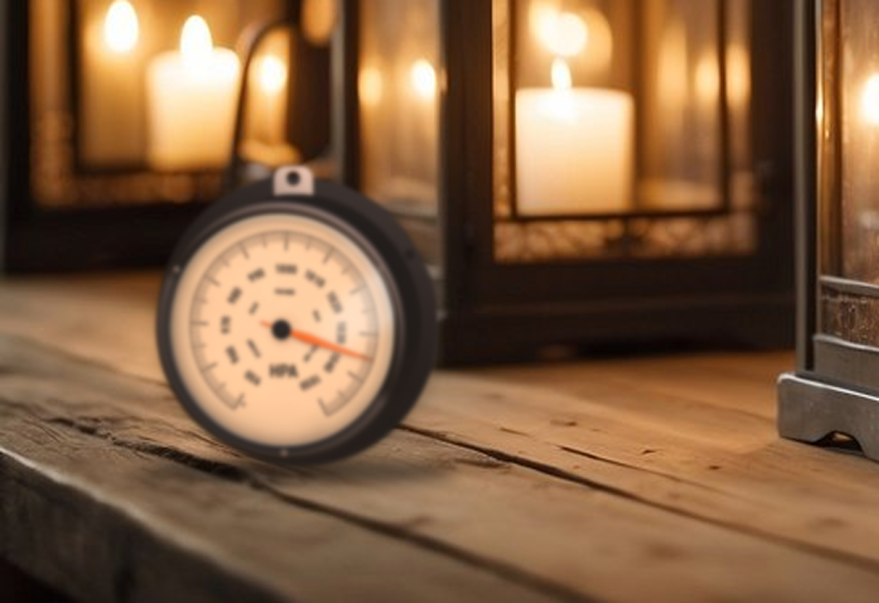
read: **1035** hPa
